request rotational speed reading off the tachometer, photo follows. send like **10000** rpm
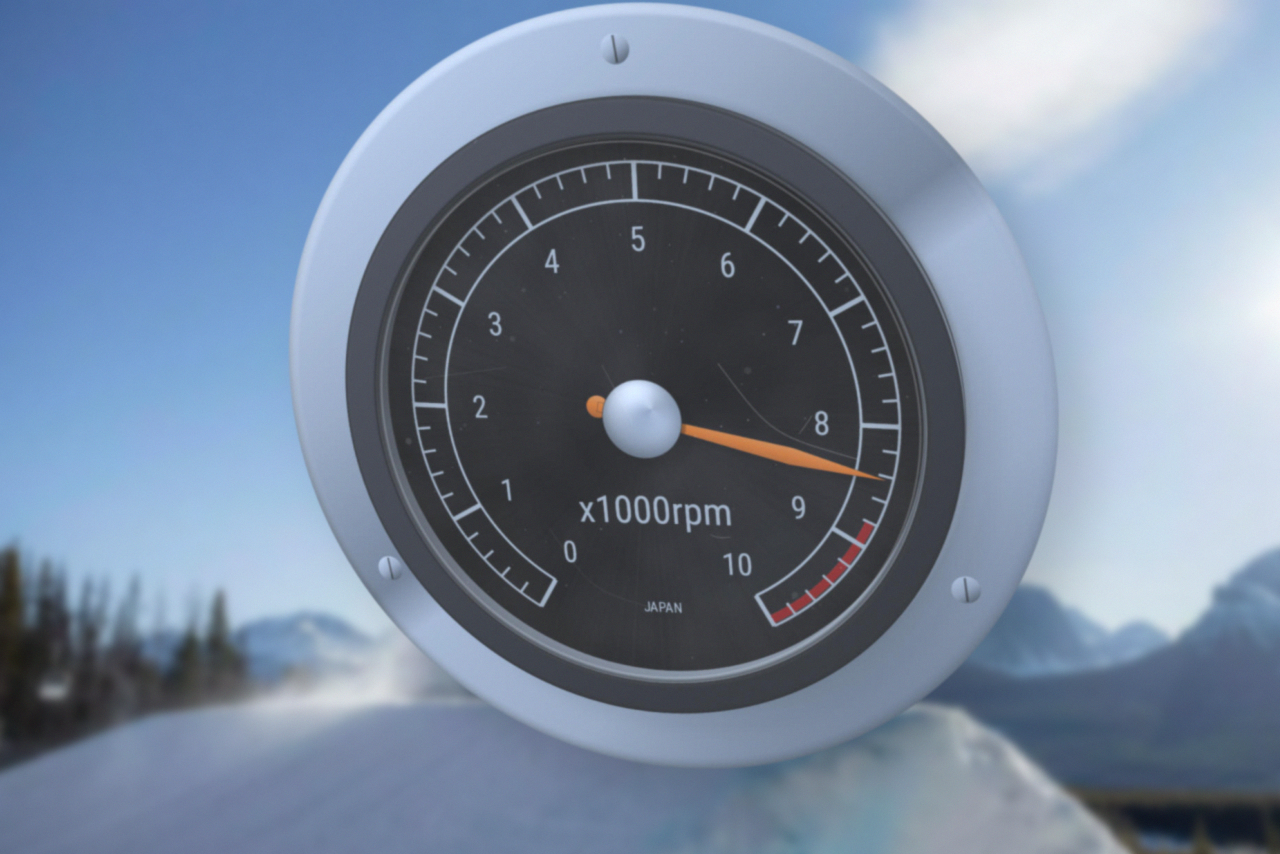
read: **8400** rpm
